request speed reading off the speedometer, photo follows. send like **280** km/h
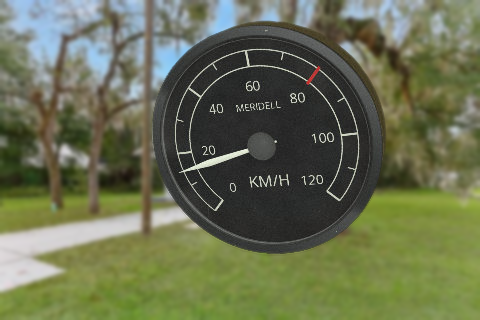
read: **15** km/h
